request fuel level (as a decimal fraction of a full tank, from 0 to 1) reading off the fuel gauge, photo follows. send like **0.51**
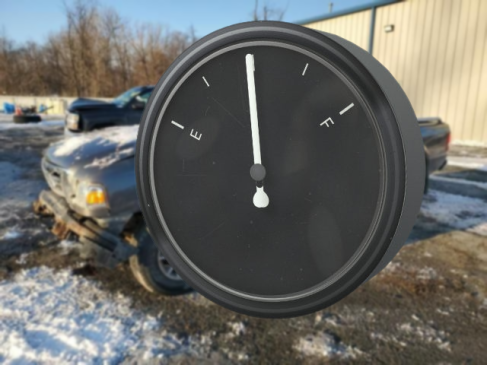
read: **0.5**
